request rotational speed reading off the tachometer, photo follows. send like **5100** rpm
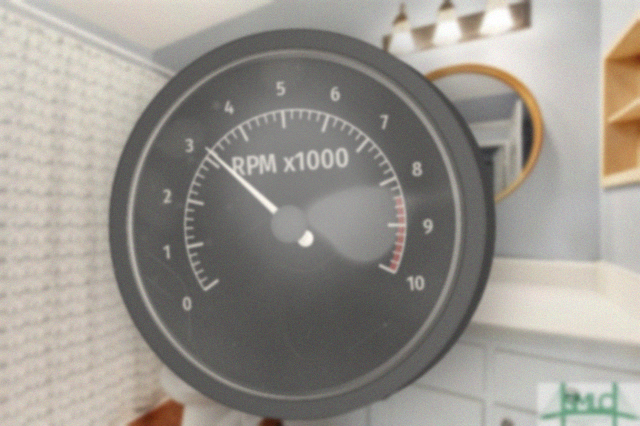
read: **3200** rpm
